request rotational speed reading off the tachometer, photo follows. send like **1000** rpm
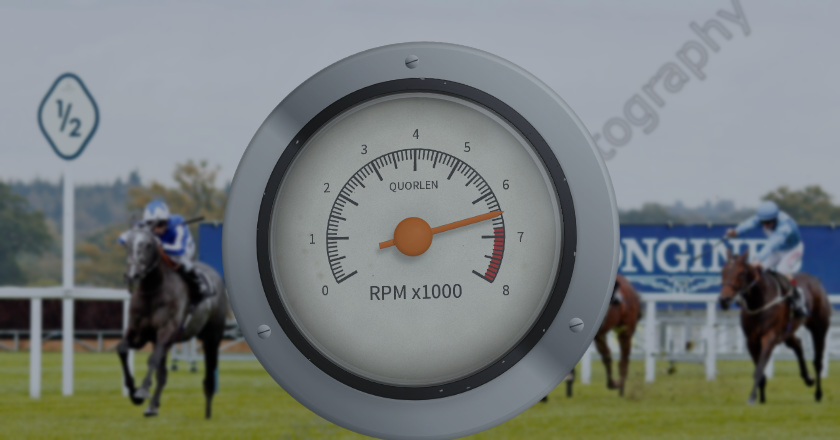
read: **6500** rpm
